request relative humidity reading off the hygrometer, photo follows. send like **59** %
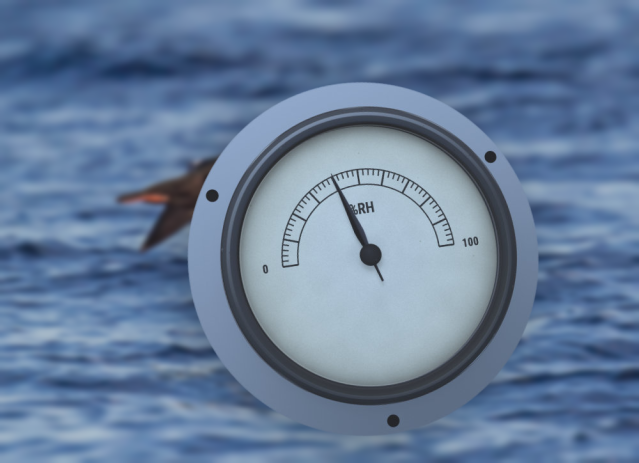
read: **40** %
